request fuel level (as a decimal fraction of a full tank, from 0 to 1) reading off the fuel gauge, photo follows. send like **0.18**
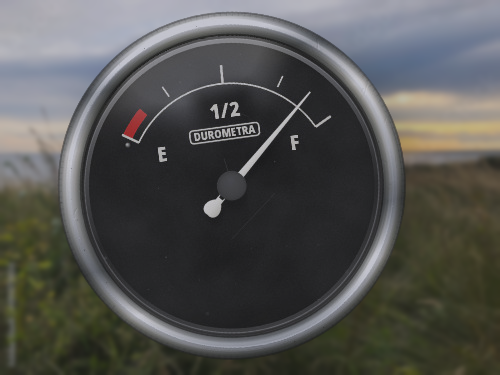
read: **0.875**
